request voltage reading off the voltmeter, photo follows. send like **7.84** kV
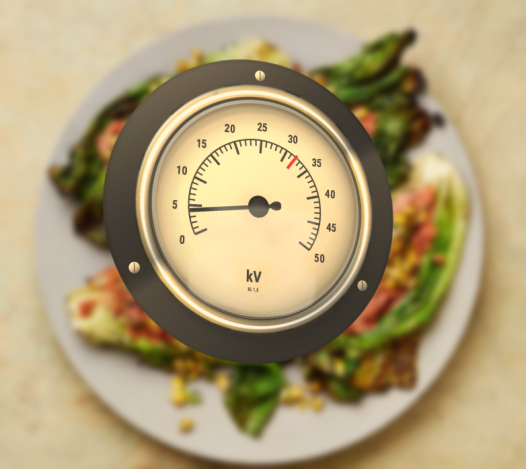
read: **4** kV
